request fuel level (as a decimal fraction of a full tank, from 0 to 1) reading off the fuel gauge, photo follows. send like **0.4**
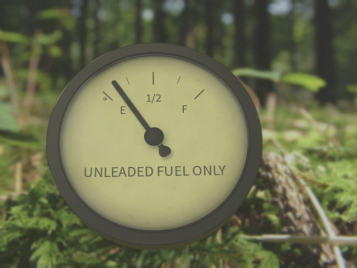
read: **0.125**
